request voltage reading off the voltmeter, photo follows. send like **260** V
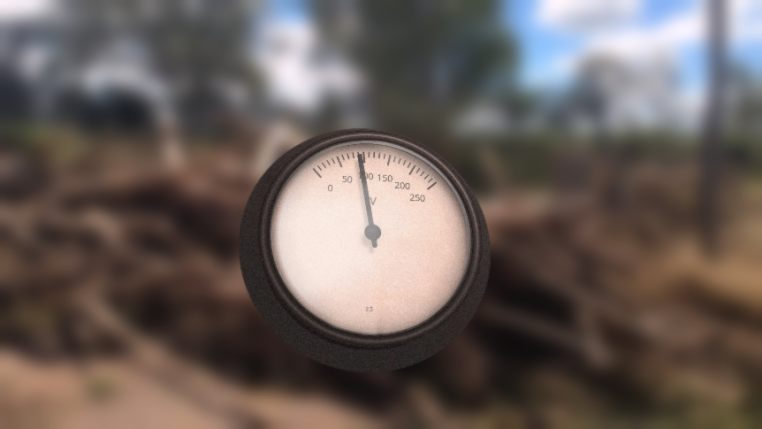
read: **90** V
